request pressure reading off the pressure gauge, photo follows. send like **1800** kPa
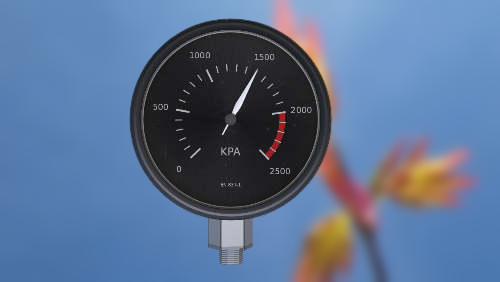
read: **1500** kPa
